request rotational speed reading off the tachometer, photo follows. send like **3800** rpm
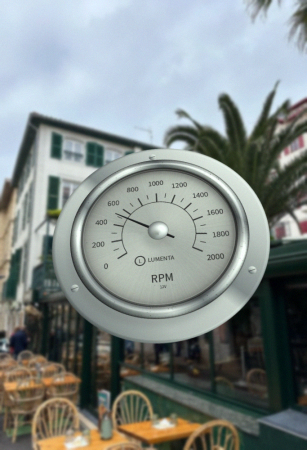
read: **500** rpm
